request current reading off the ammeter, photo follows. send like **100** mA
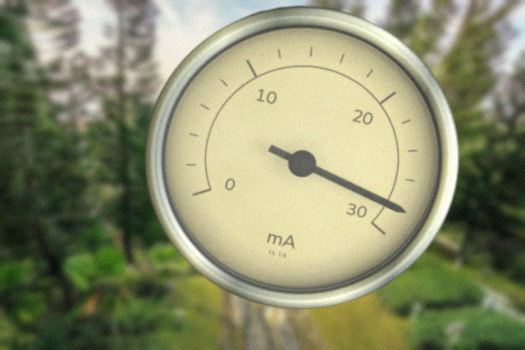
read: **28** mA
